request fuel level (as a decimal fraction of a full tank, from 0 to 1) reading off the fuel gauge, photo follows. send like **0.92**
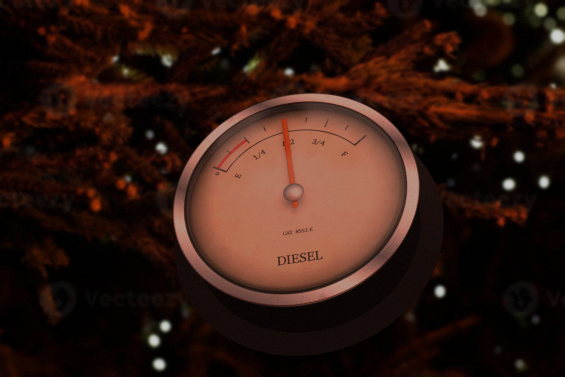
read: **0.5**
